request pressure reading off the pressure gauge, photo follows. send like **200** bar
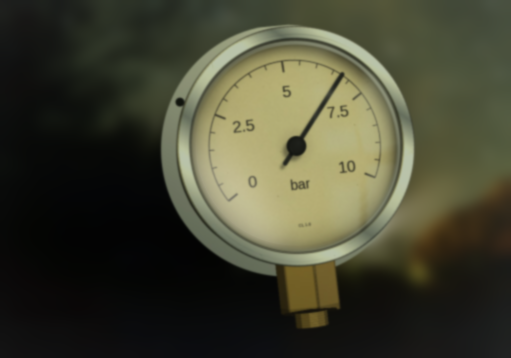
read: **6.75** bar
